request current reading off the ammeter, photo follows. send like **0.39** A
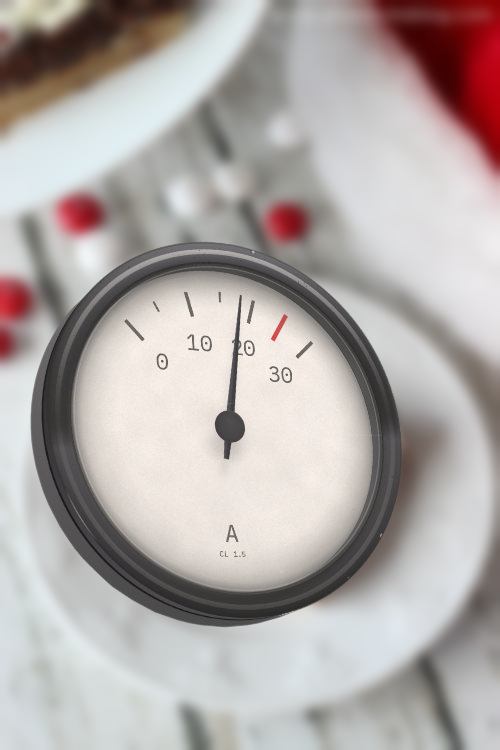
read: **17.5** A
